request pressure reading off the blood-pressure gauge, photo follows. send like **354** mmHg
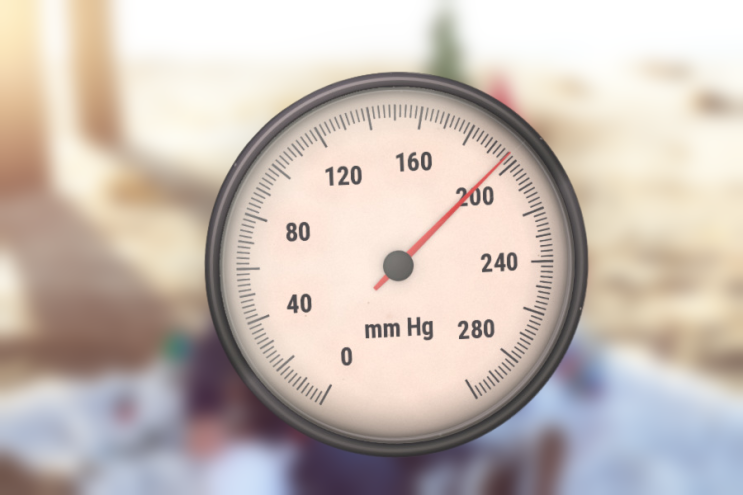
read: **196** mmHg
